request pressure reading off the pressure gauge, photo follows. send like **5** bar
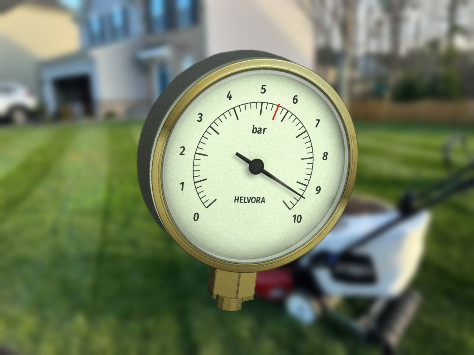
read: **9.4** bar
